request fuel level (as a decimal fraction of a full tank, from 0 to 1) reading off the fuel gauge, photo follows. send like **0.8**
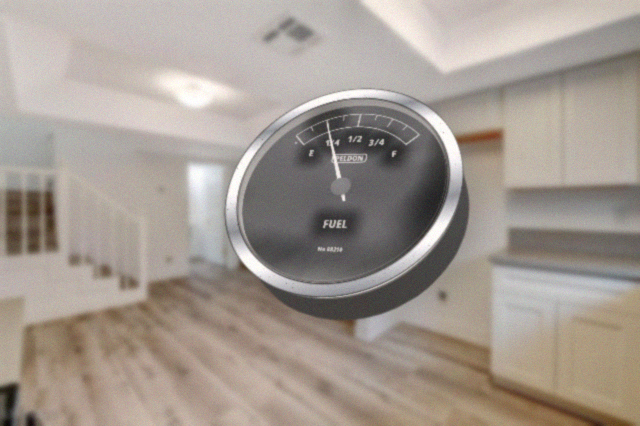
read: **0.25**
